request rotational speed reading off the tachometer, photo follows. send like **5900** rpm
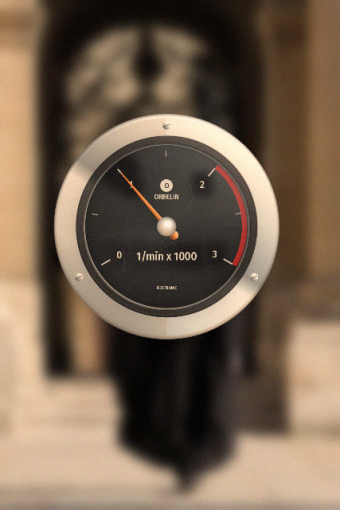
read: **1000** rpm
